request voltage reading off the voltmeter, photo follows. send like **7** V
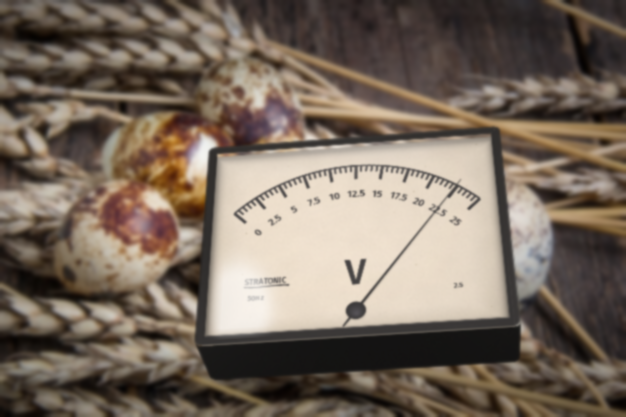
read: **22.5** V
